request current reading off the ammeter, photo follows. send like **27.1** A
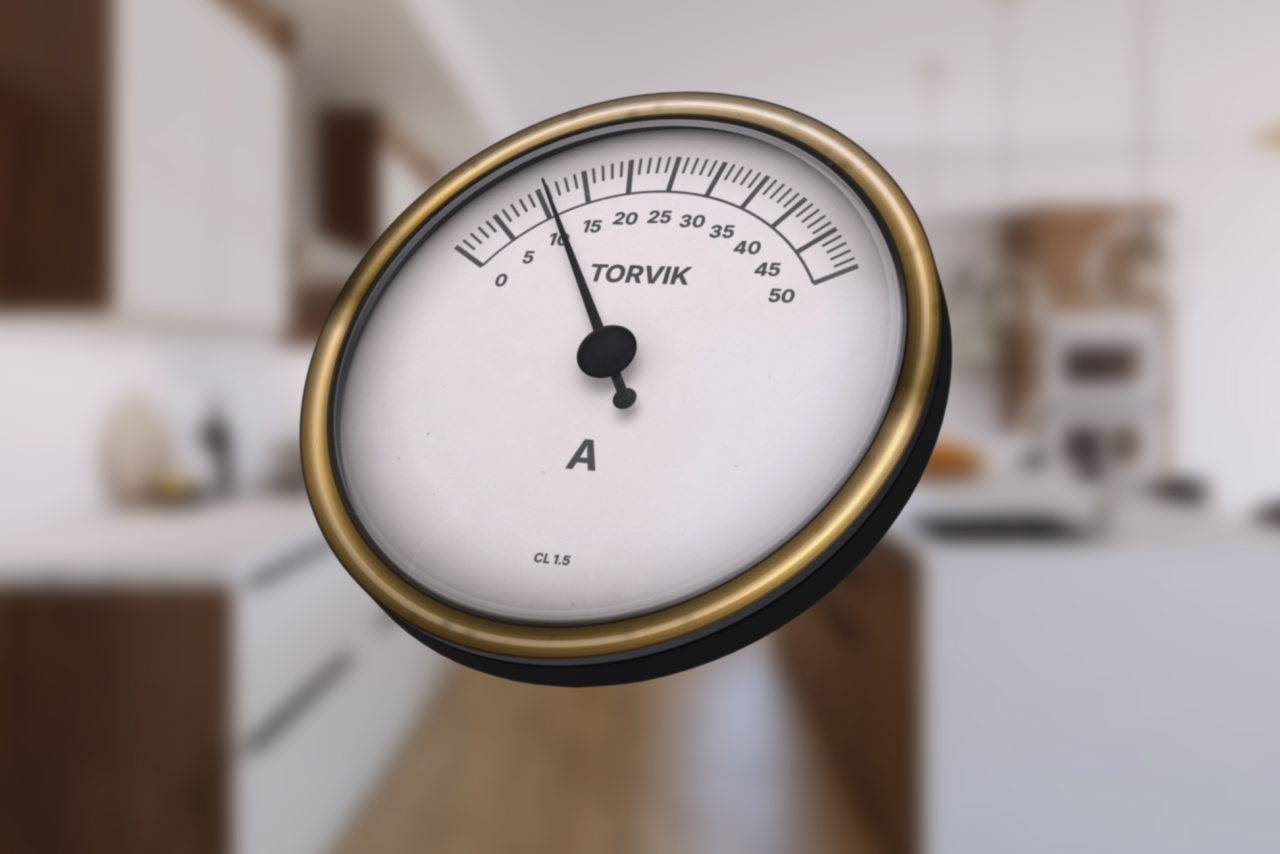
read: **11** A
